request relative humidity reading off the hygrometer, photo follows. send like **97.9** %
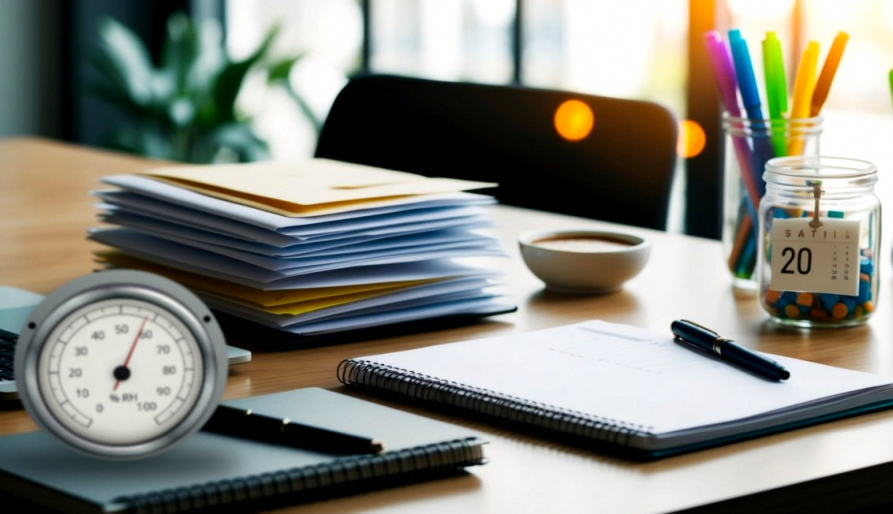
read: **57.5** %
